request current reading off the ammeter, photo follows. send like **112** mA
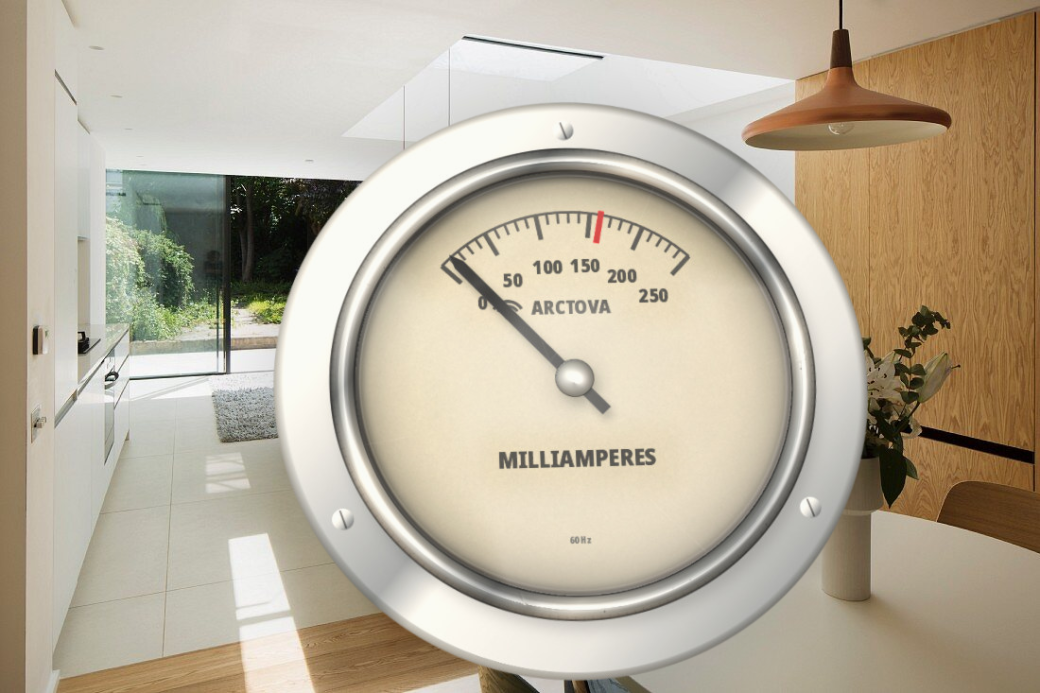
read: **10** mA
